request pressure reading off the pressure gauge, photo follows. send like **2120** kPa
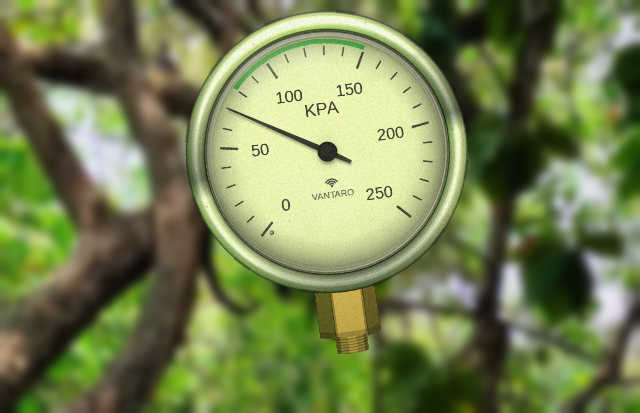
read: **70** kPa
